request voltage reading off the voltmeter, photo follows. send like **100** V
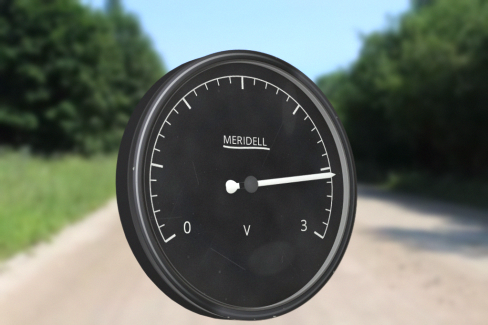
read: **2.55** V
